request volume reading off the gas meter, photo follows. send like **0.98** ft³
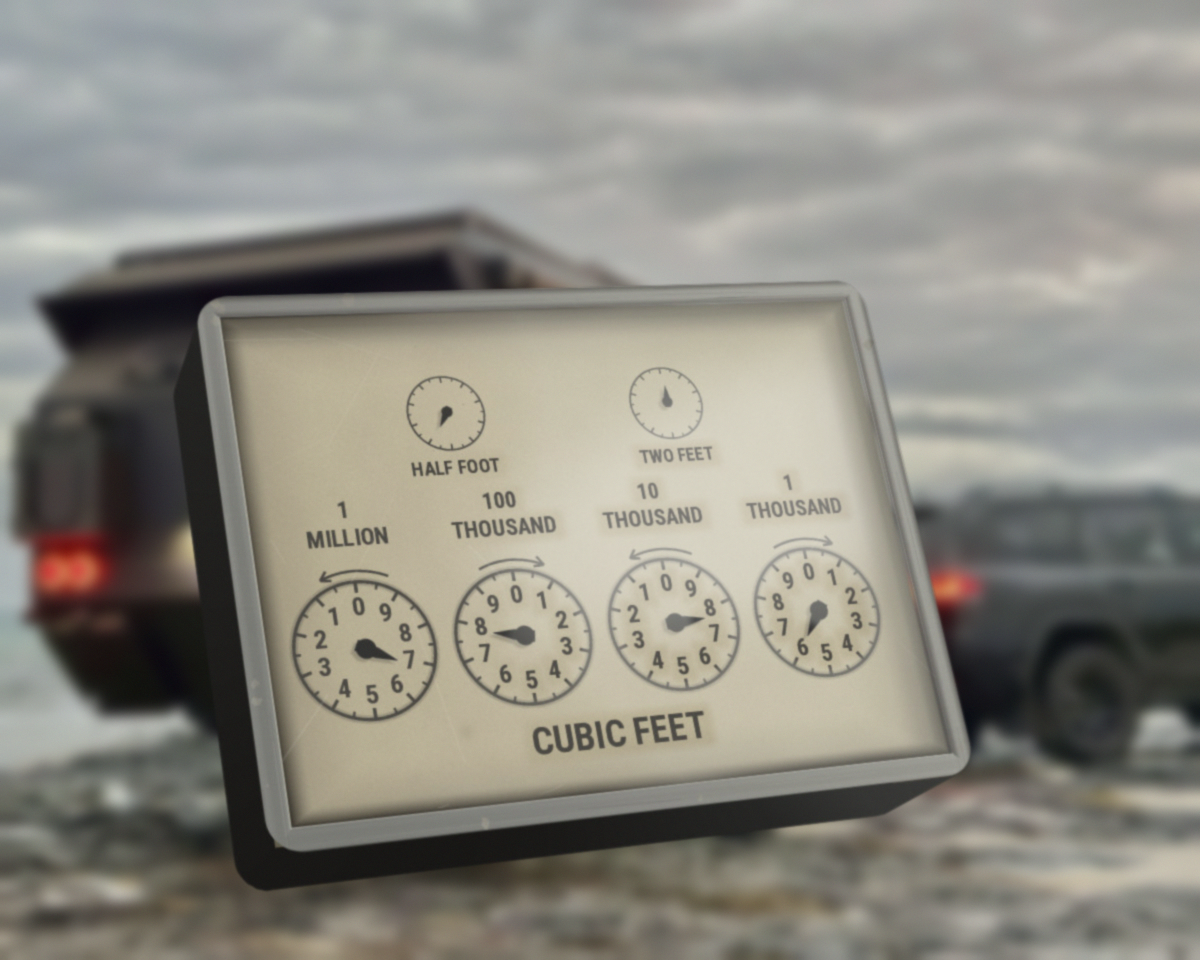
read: **677600** ft³
